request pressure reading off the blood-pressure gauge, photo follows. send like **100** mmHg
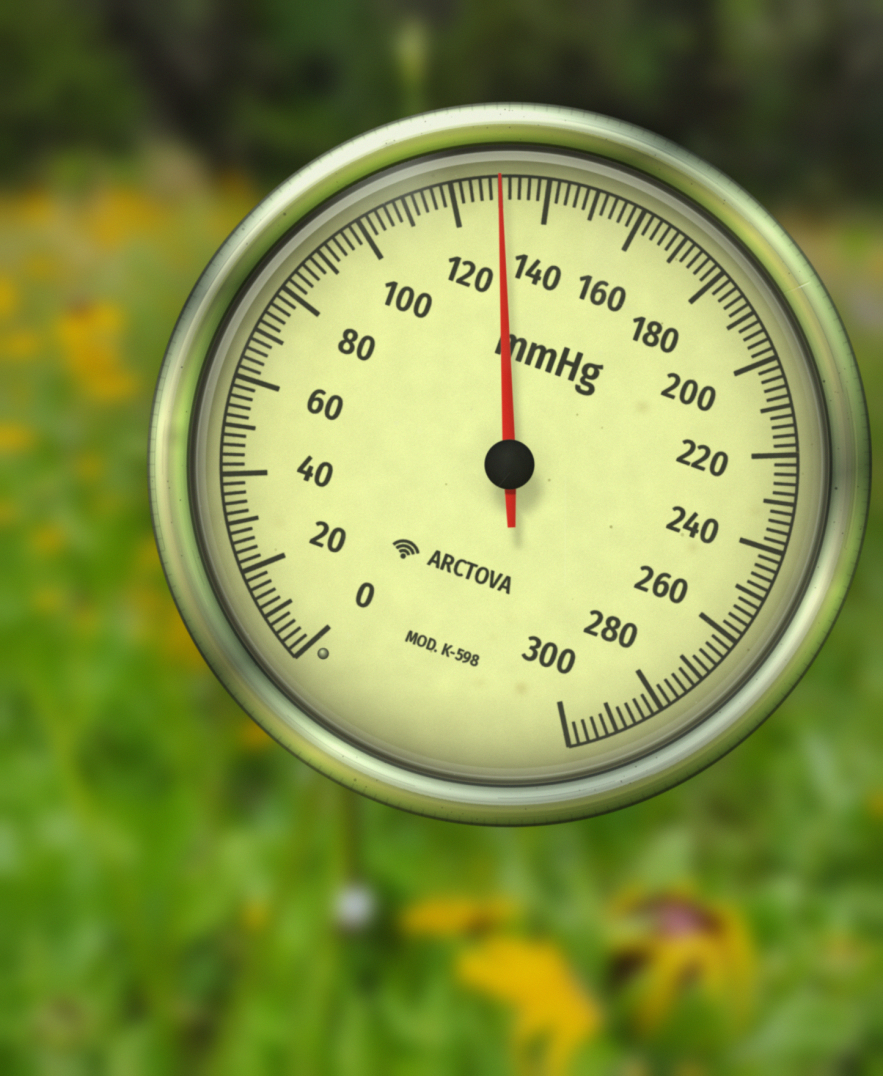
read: **130** mmHg
